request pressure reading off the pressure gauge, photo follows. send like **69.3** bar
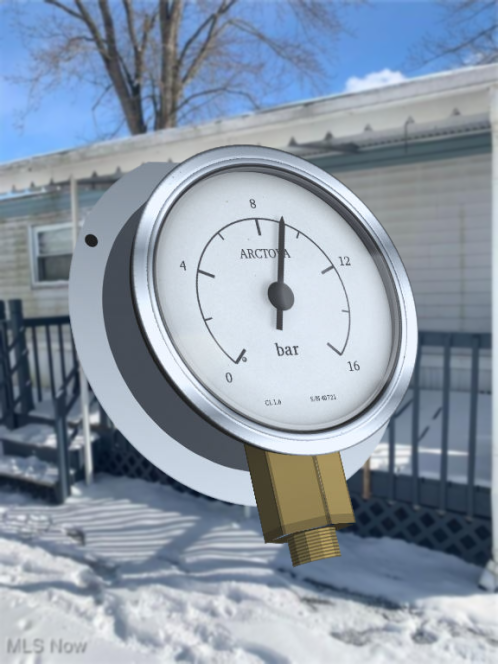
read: **9** bar
